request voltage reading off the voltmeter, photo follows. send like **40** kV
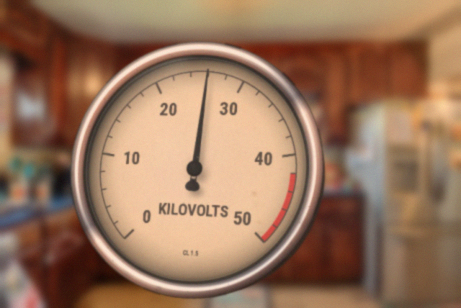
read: **26** kV
